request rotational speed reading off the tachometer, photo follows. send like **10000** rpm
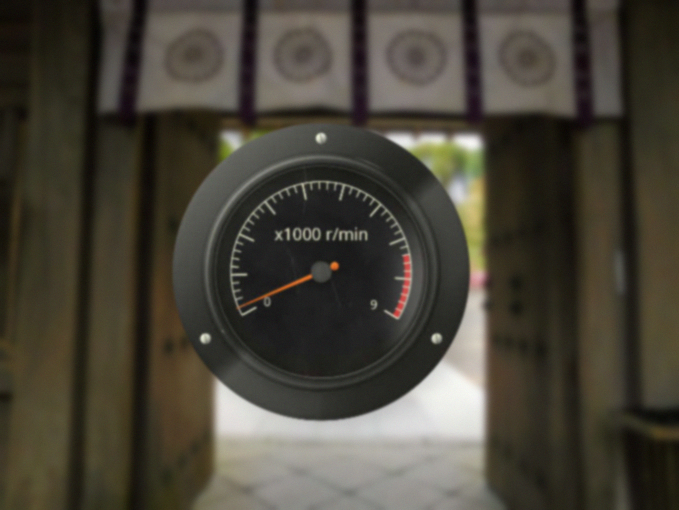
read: **200** rpm
